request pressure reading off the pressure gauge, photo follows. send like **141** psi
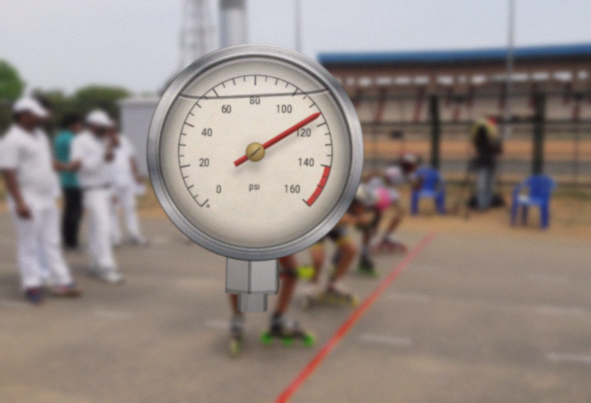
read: **115** psi
